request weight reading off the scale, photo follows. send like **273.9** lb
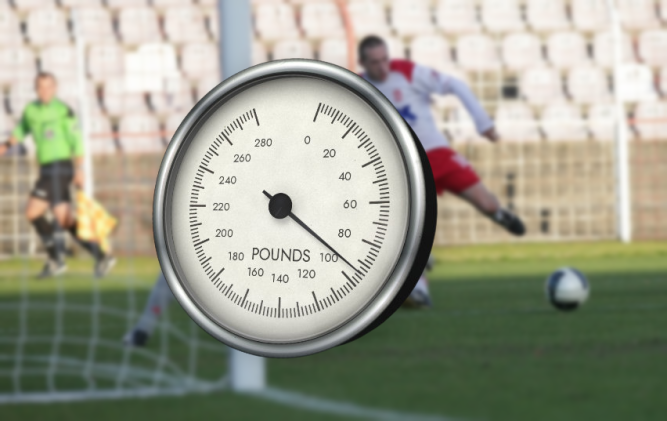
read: **94** lb
